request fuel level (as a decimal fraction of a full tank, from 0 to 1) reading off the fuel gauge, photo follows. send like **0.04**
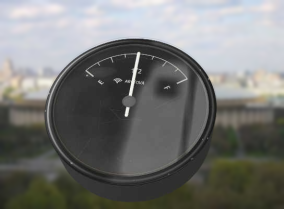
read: **0.5**
